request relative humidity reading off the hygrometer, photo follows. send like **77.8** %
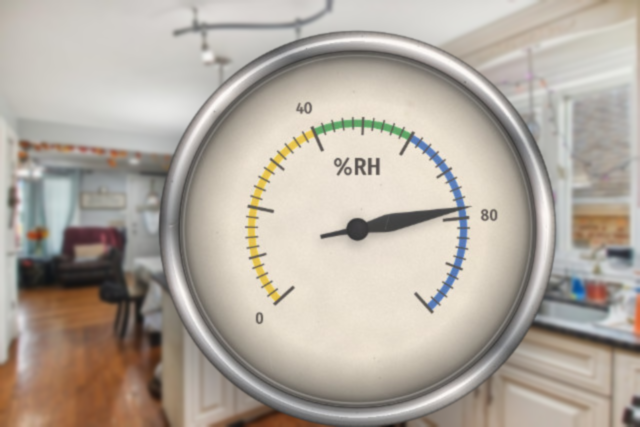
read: **78** %
